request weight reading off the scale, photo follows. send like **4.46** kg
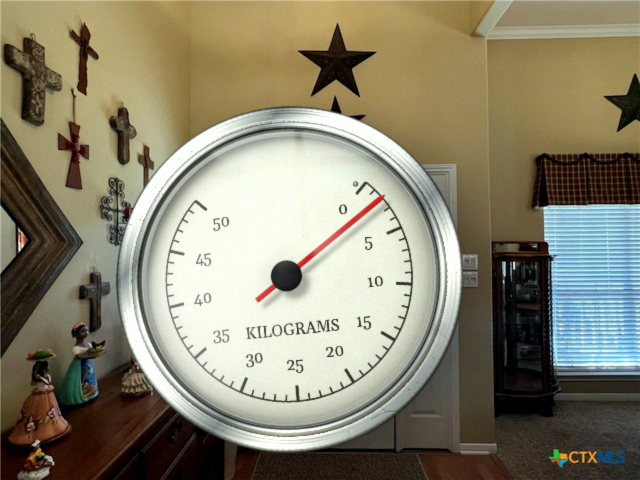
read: **2** kg
